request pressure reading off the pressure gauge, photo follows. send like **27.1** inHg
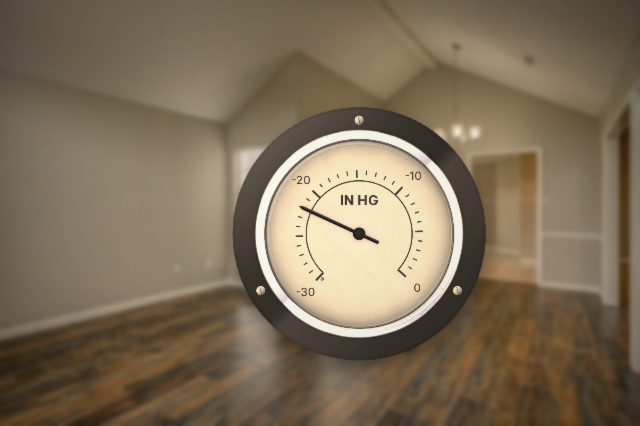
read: **-22** inHg
